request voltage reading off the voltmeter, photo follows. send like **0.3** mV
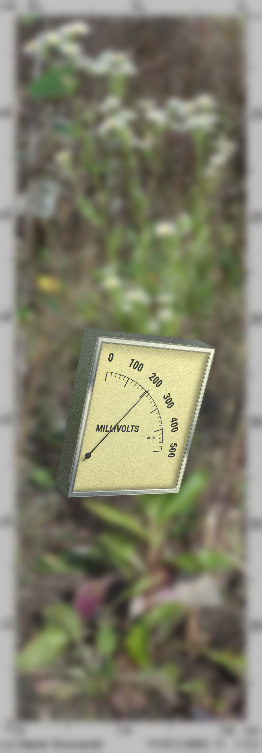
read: **200** mV
